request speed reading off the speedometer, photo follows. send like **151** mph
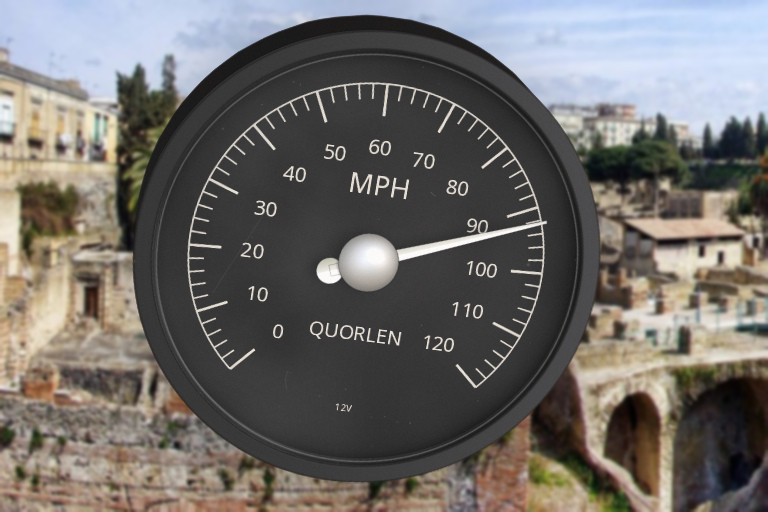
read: **92** mph
